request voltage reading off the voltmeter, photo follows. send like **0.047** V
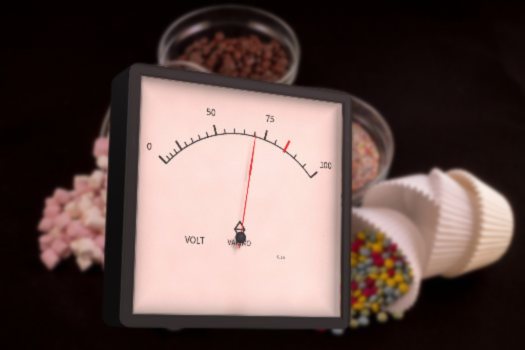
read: **70** V
